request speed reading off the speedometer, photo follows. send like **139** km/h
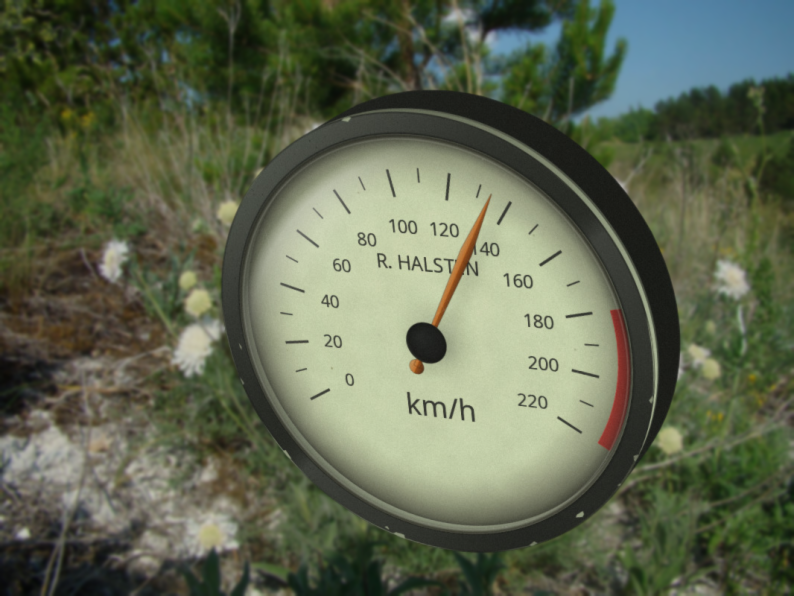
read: **135** km/h
